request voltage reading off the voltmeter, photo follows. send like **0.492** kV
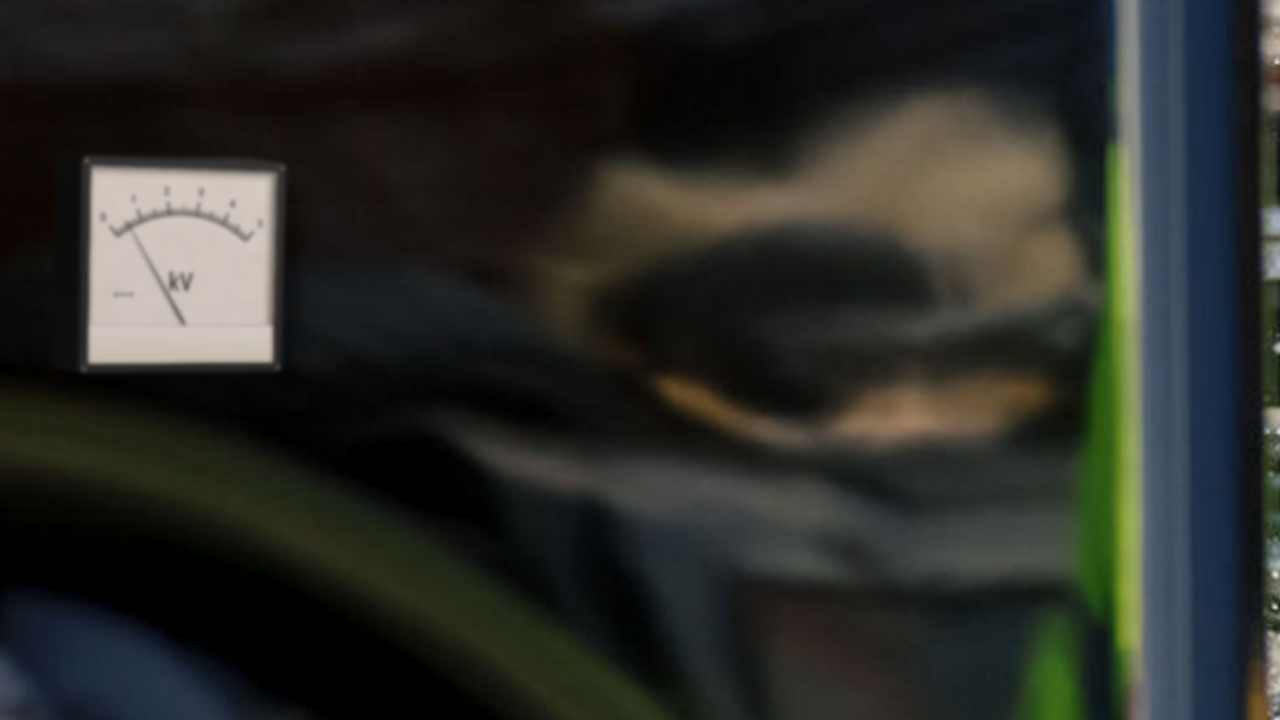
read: **0.5** kV
